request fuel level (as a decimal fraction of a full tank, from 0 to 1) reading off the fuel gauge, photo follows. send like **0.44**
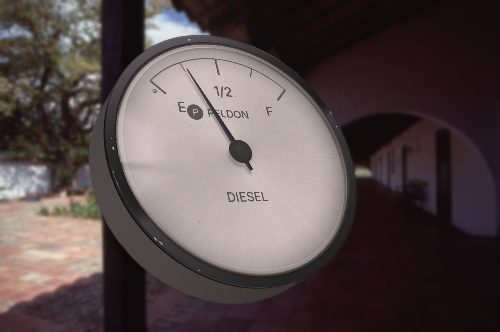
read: **0.25**
